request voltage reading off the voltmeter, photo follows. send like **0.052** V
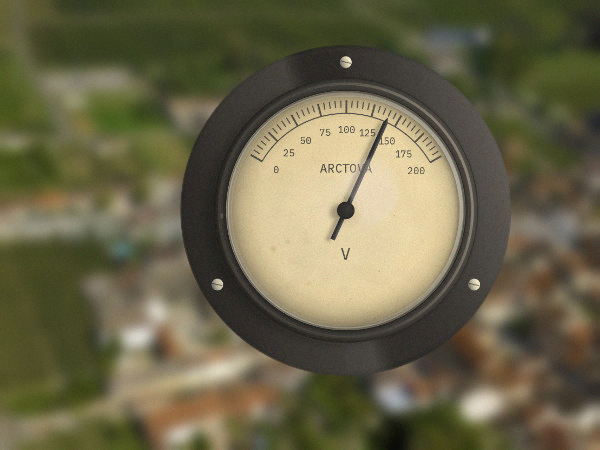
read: **140** V
